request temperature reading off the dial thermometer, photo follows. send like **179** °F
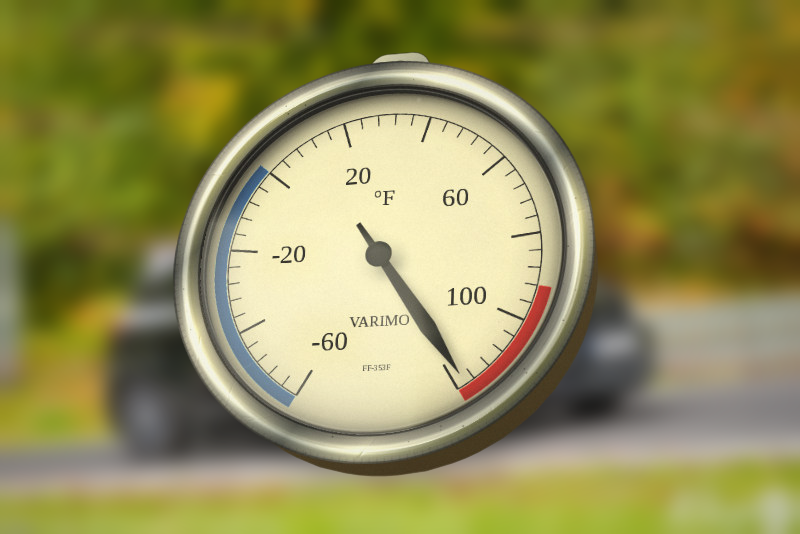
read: **118** °F
